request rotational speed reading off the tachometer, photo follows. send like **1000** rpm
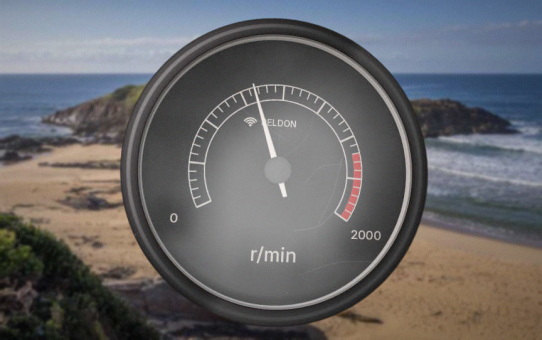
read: **825** rpm
